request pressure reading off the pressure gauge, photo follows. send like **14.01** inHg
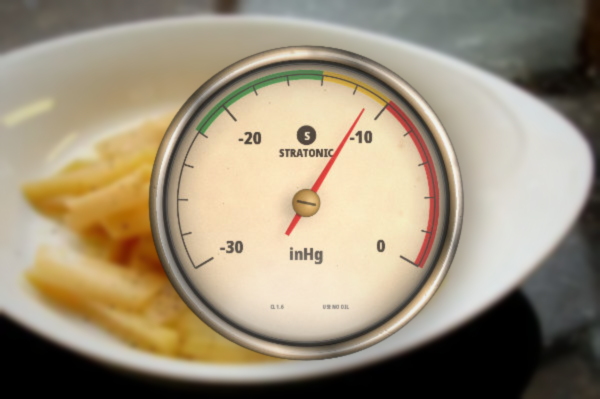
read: **-11** inHg
